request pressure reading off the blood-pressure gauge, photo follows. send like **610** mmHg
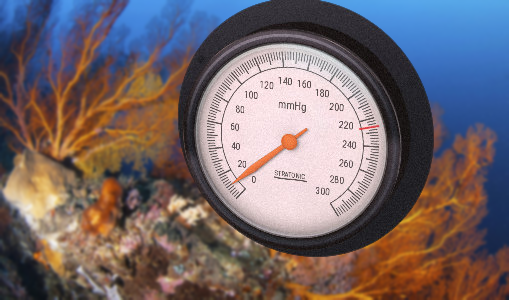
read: **10** mmHg
